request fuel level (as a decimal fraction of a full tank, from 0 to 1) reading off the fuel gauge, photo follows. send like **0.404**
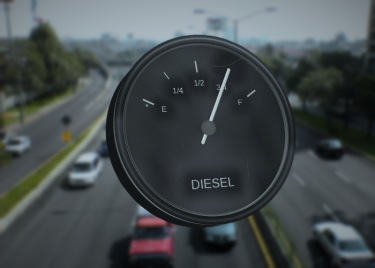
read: **0.75**
